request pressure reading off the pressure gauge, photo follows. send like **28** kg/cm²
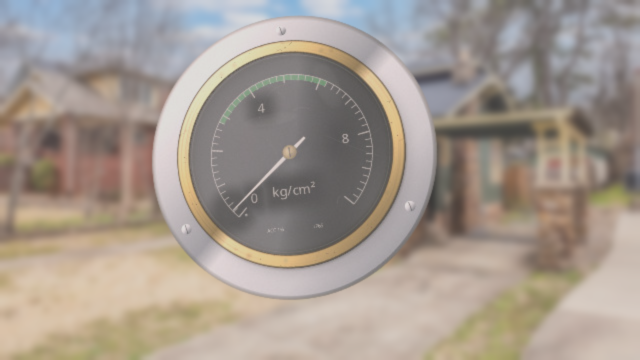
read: **0.2** kg/cm²
